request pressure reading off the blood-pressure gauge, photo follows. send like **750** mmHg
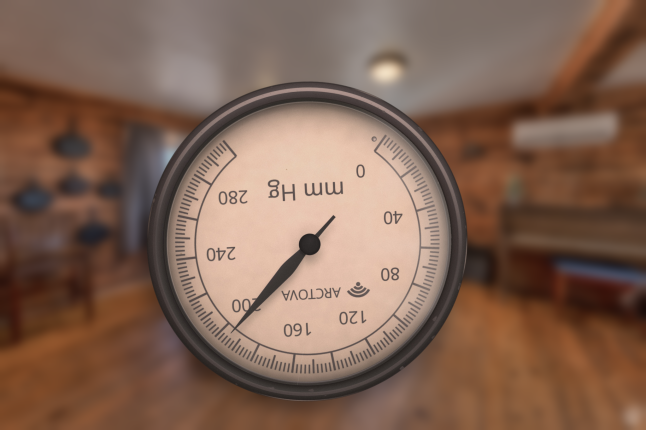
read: **196** mmHg
